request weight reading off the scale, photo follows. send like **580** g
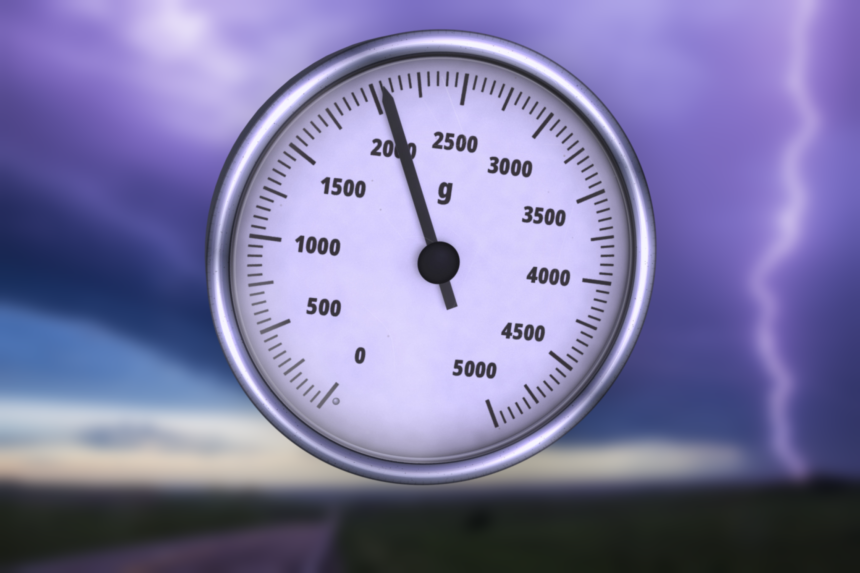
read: **2050** g
